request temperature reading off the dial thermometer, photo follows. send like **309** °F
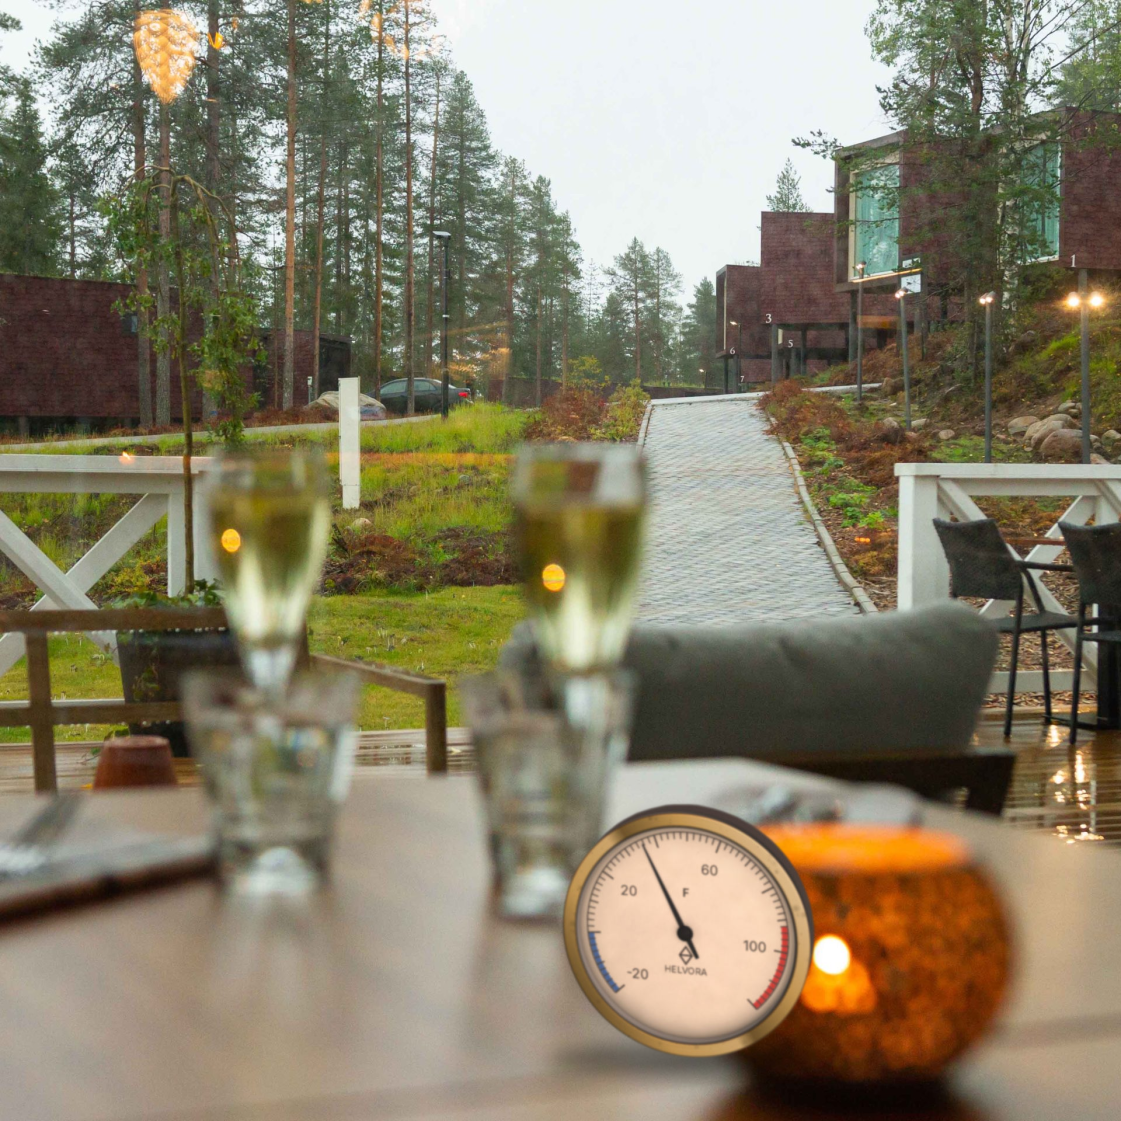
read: **36** °F
